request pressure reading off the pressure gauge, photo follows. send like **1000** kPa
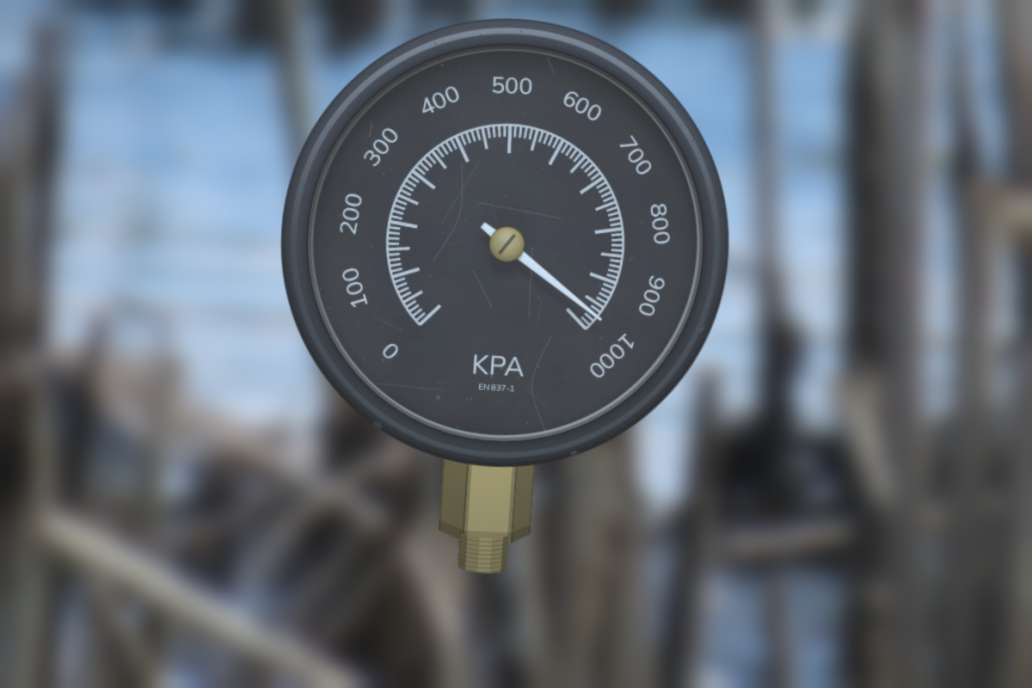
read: **970** kPa
